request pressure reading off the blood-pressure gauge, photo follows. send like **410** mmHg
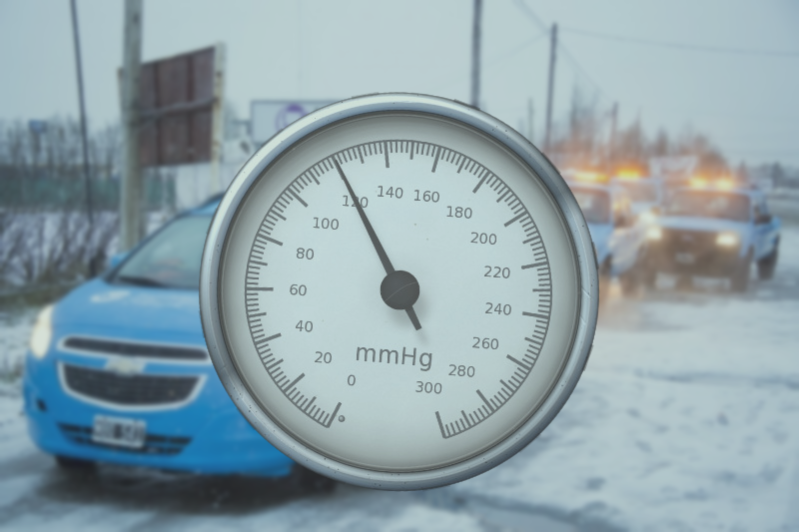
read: **120** mmHg
